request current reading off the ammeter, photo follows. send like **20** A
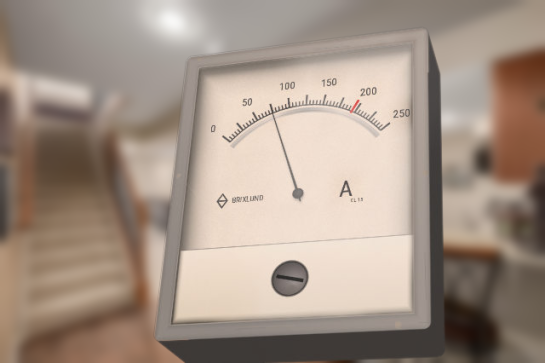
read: **75** A
